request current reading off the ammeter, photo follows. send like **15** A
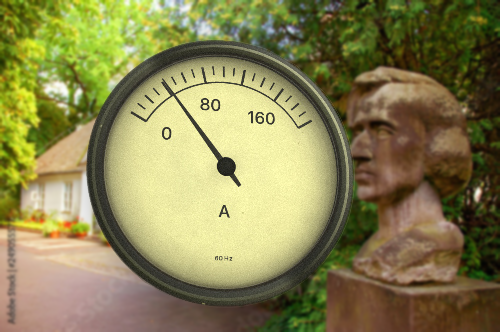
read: **40** A
